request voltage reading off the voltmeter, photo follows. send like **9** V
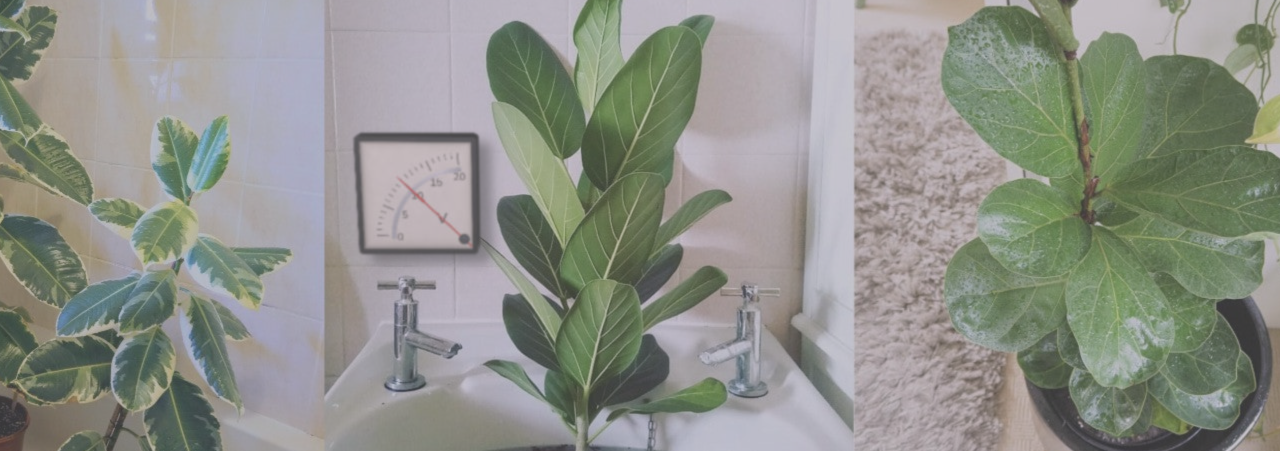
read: **10** V
